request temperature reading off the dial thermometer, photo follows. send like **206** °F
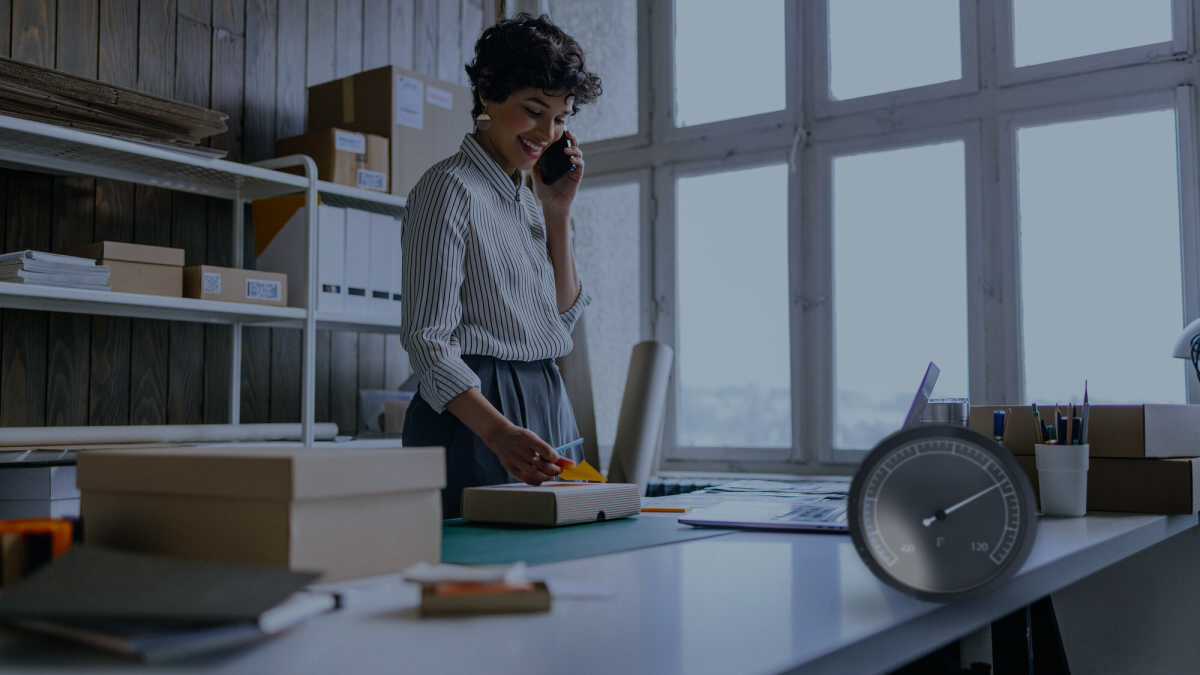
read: **72** °F
